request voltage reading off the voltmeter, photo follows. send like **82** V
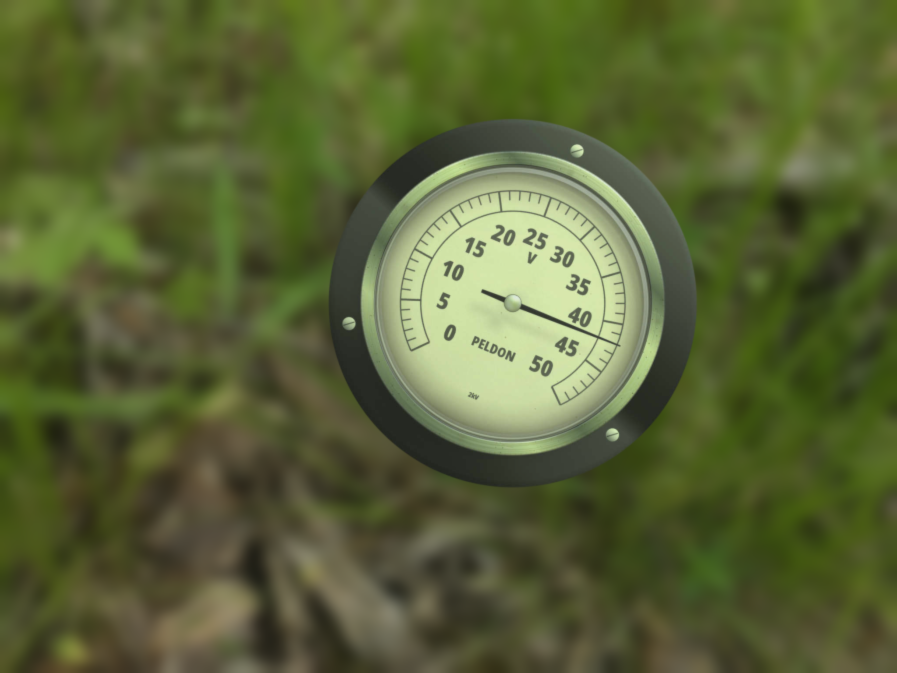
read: **42** V
